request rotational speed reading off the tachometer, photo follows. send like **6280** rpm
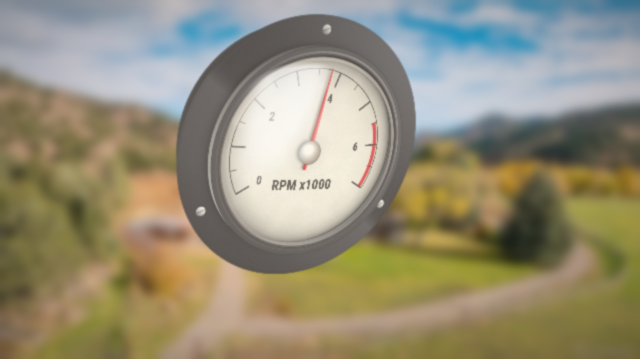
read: **3750** rpm
